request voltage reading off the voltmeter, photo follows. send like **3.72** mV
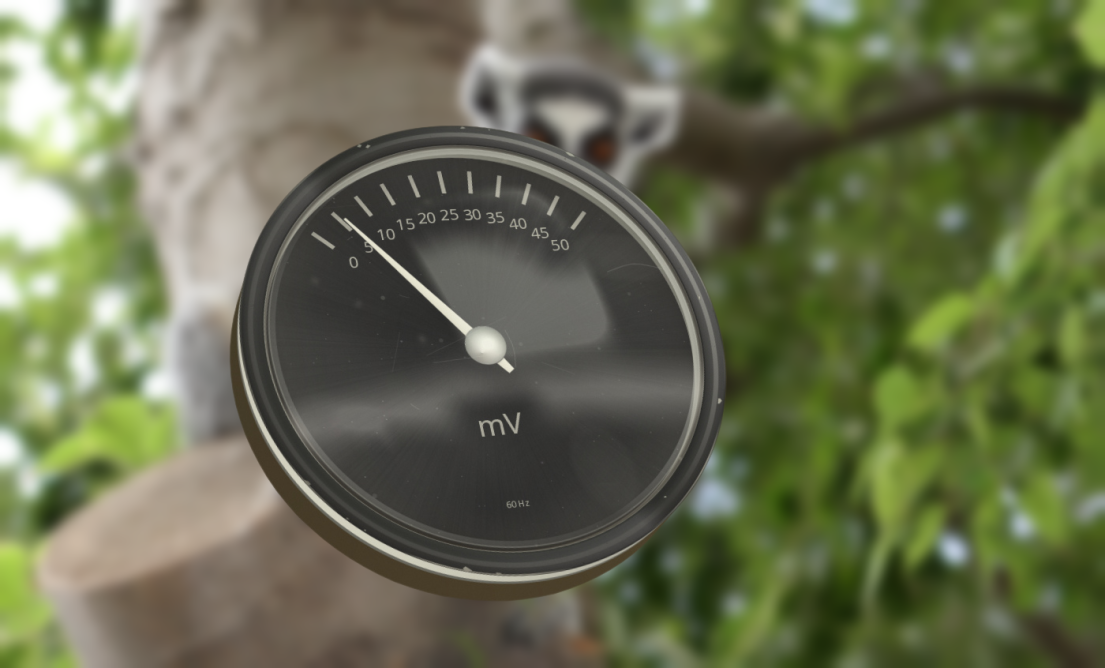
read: **5** mV
